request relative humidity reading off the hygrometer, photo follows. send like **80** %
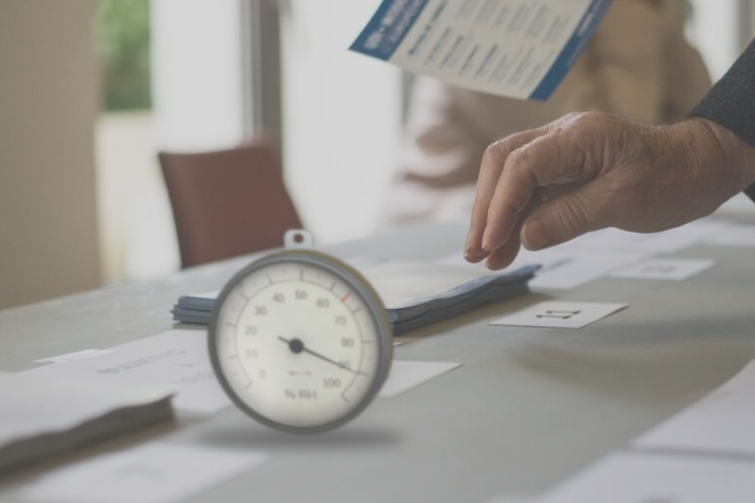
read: **90** %
